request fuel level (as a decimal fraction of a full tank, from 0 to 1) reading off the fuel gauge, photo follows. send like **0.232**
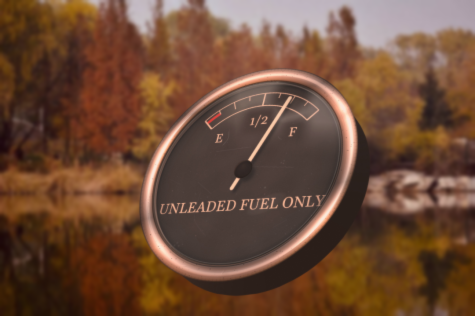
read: **0.75**
